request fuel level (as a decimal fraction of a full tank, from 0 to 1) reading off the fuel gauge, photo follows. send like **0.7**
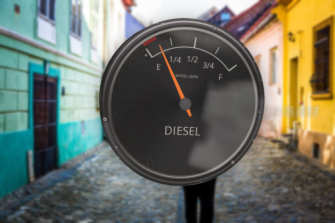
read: **0.125**
